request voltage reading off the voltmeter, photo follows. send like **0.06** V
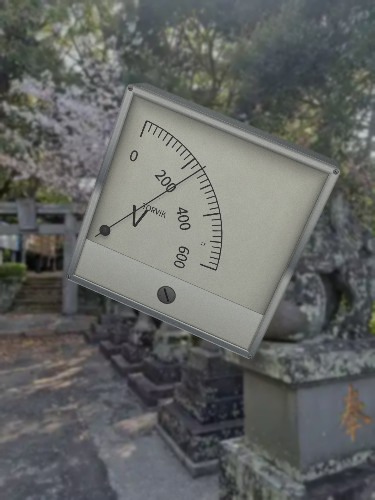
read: **240** V
